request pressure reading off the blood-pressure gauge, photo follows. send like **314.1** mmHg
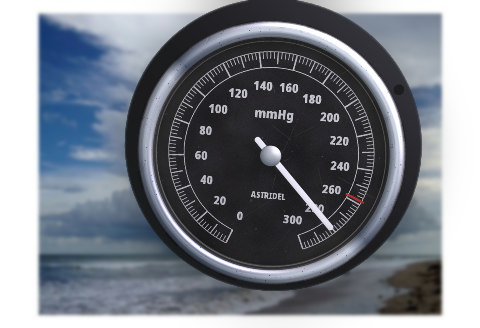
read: **280** mmHg
